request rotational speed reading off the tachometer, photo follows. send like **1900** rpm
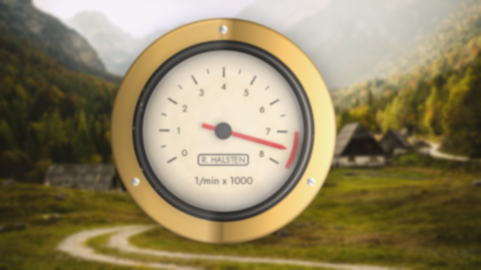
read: **7500** rpm
